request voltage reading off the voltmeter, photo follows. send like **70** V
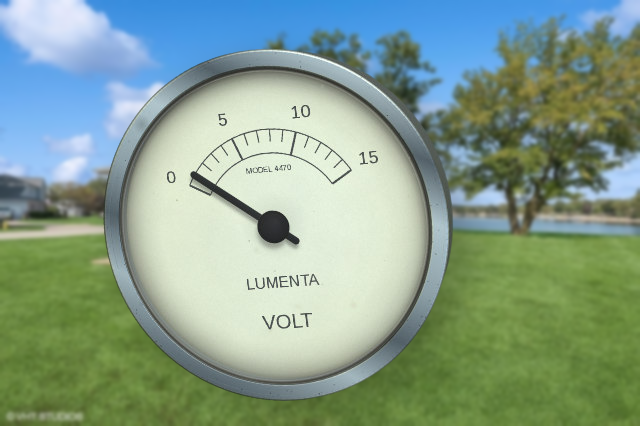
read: **1** V
